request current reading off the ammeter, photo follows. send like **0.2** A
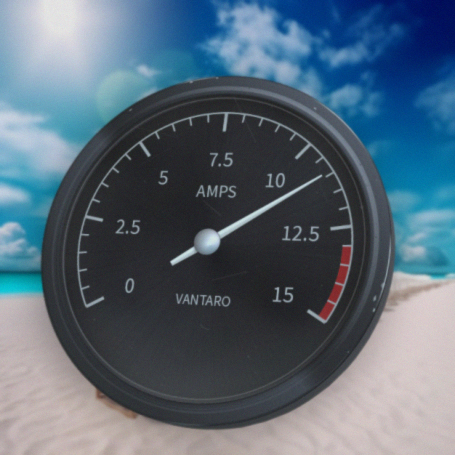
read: **11** A
